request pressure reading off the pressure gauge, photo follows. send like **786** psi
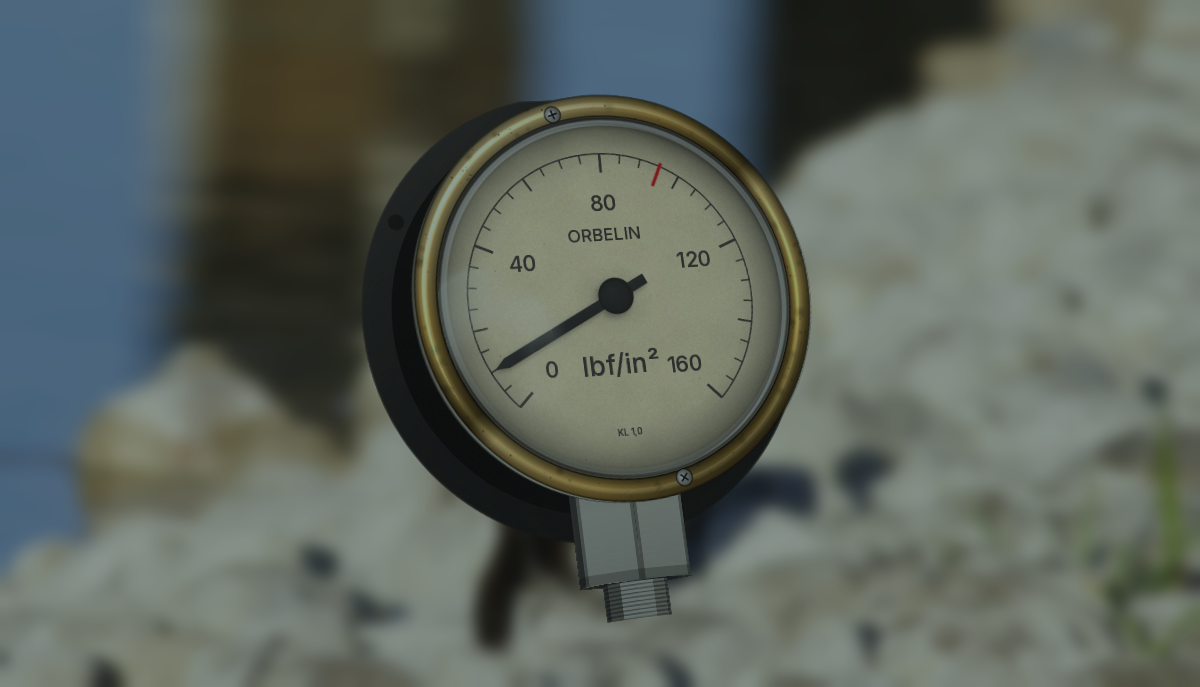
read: **10** psi
